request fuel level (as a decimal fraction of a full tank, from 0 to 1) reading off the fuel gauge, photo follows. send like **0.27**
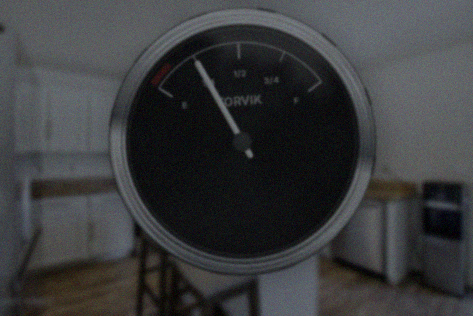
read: **0.25**
